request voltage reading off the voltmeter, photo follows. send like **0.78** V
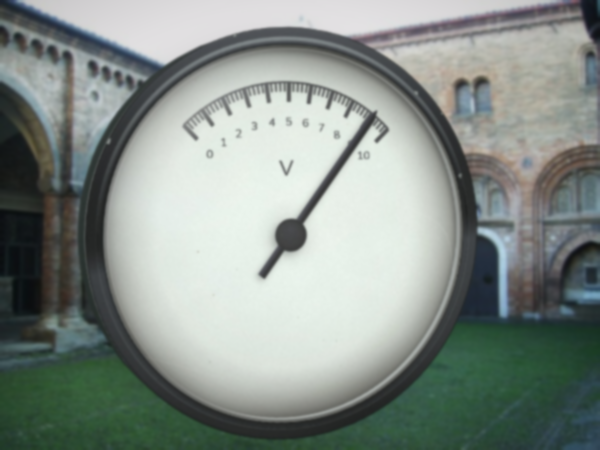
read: **9** V
